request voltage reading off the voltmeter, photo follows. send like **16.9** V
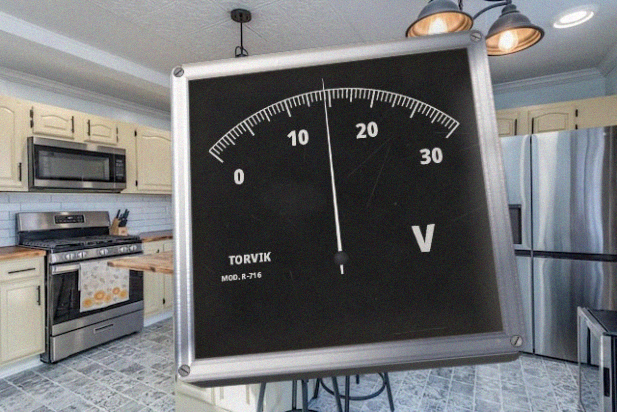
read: **14.5** V
